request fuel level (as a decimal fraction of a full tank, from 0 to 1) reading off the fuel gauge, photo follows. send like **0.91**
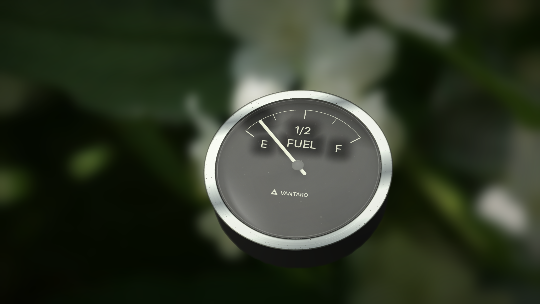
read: **0.125**
